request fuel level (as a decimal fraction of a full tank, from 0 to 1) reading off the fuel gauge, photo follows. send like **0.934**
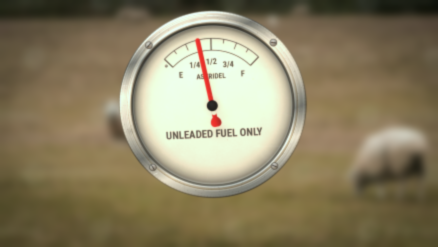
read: **0.375**
